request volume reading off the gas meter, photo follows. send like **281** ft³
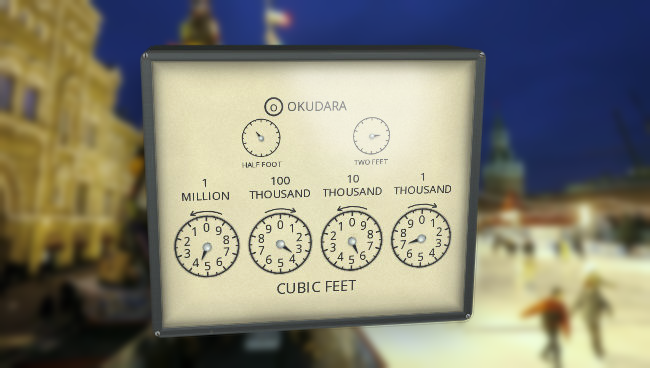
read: **435700** ft³
